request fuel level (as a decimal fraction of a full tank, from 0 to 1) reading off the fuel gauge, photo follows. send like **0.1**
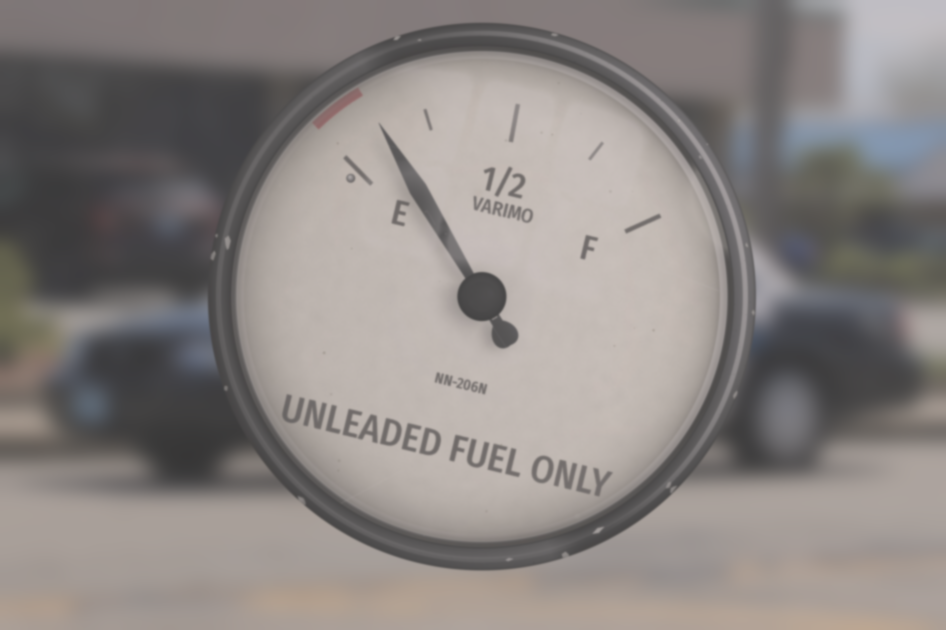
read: **0.125**
